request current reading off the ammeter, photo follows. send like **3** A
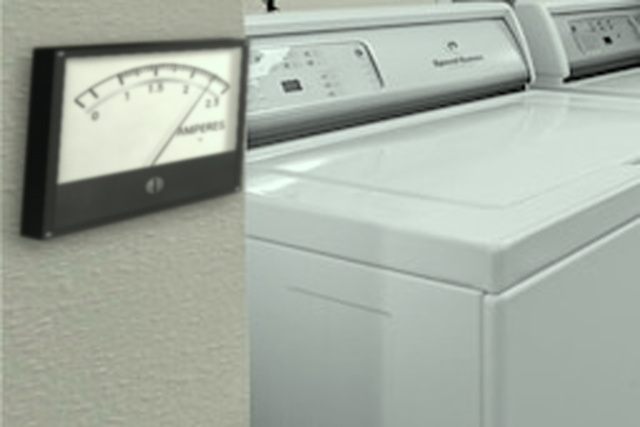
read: **2.25** A
